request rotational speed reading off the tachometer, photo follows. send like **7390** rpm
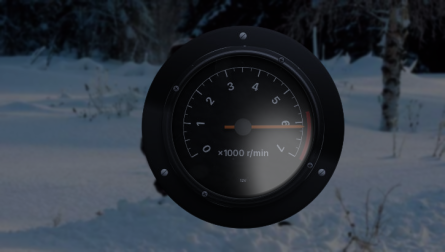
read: **6125** rpm
